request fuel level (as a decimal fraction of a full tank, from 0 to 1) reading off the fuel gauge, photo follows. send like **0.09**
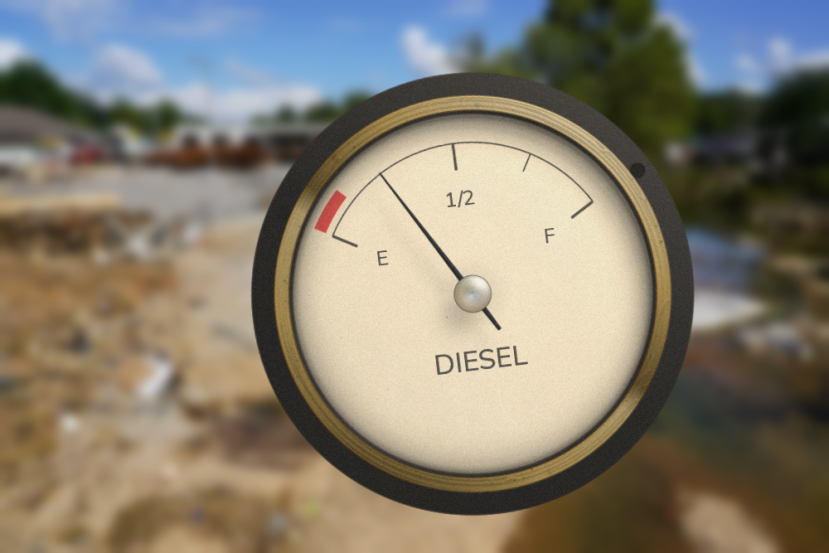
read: **0.25**
